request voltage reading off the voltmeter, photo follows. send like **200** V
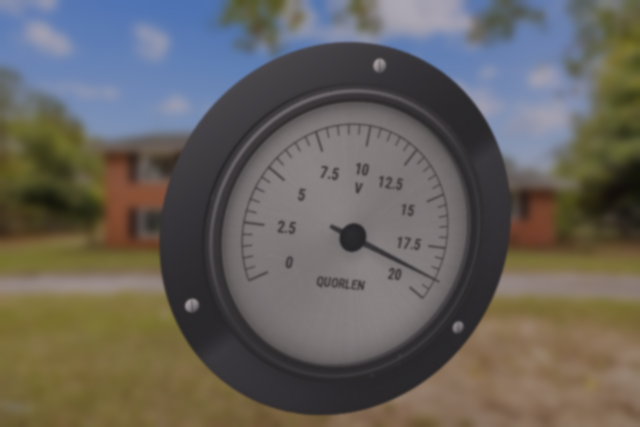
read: **19** V
